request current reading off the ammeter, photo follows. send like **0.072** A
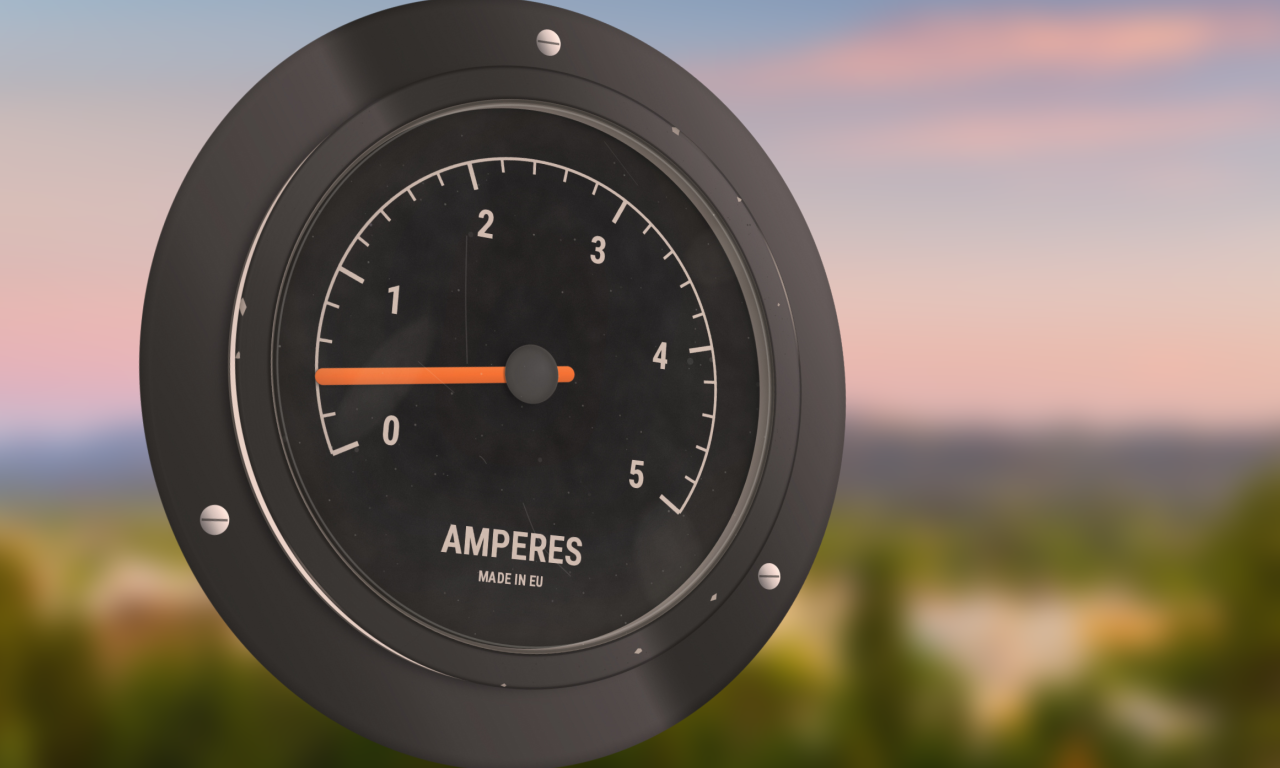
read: **0.4** A
